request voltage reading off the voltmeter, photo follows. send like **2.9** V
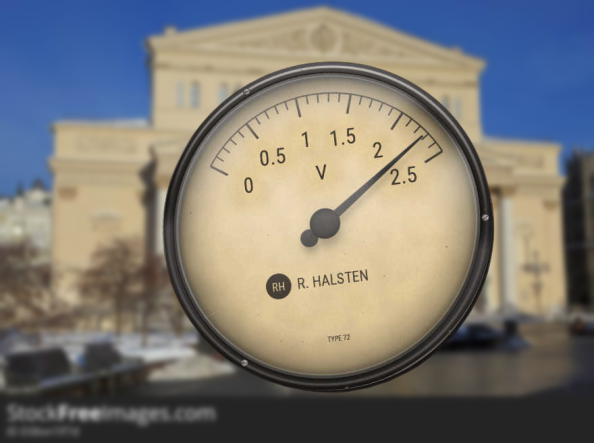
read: **2.3** V
